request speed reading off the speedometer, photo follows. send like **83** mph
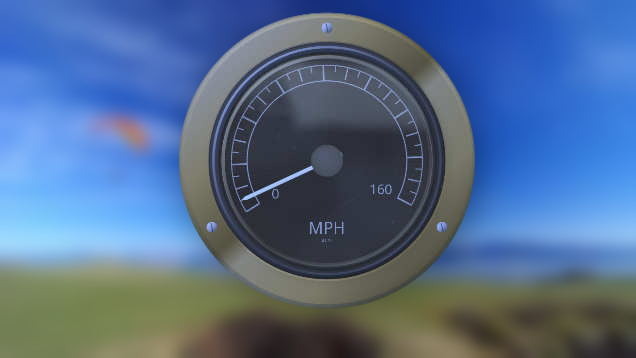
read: **5** mph
